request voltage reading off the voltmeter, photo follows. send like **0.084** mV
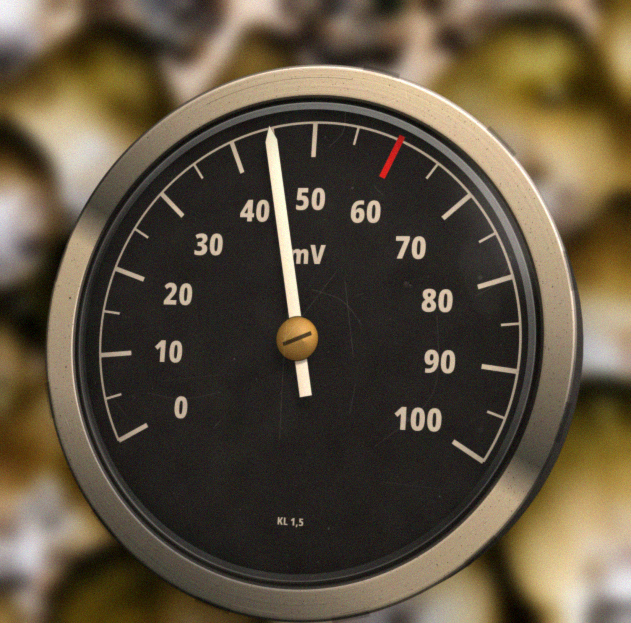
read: **45** mV
